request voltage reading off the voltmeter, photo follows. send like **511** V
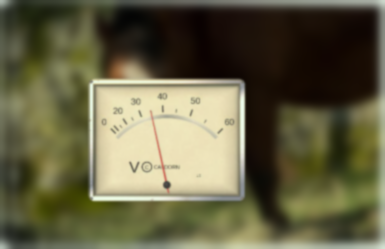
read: **35** V
